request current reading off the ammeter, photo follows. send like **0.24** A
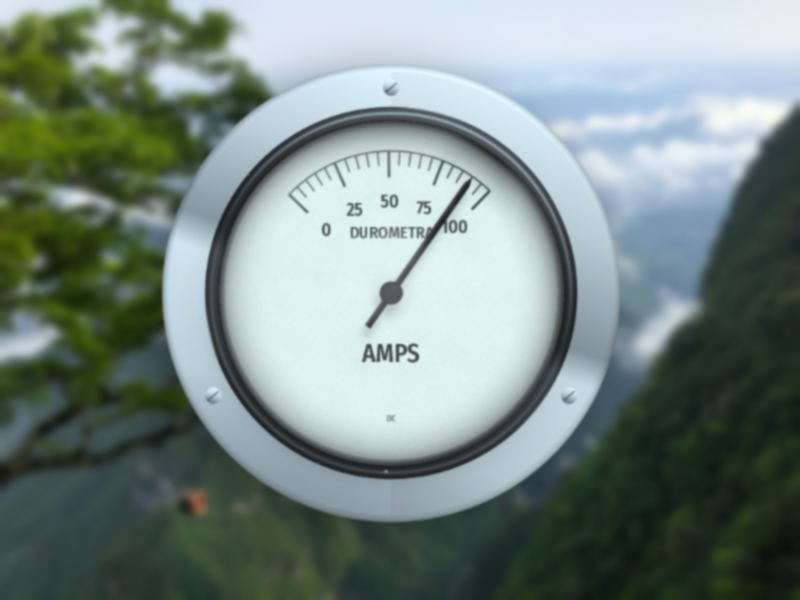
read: **90** A
